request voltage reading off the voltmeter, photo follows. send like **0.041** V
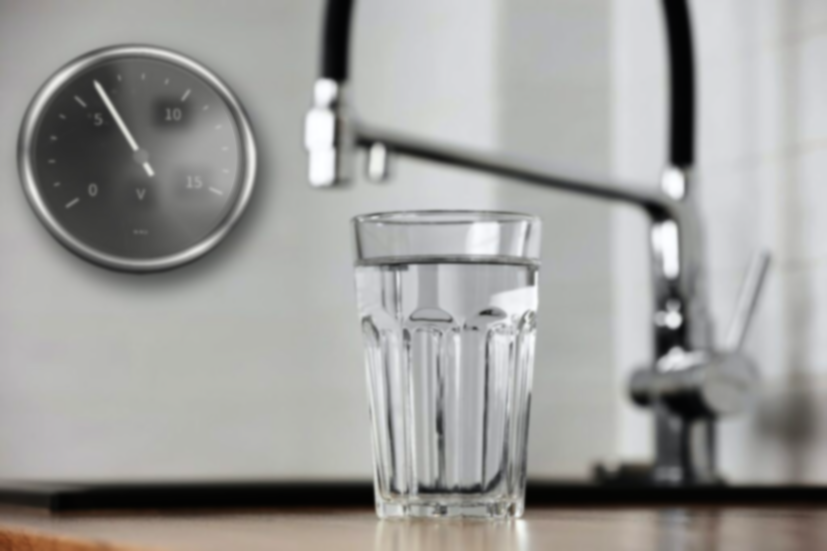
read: **6** V
